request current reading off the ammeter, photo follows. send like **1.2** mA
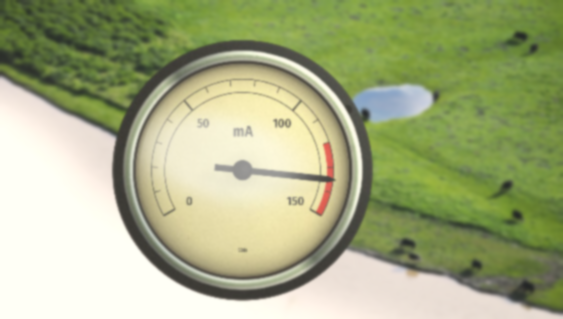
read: **135** mA
